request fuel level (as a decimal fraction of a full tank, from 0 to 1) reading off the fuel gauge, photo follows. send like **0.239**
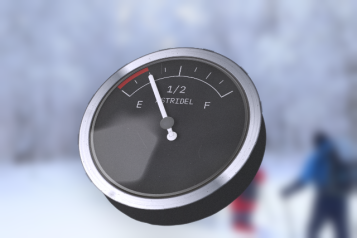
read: **0.25**
